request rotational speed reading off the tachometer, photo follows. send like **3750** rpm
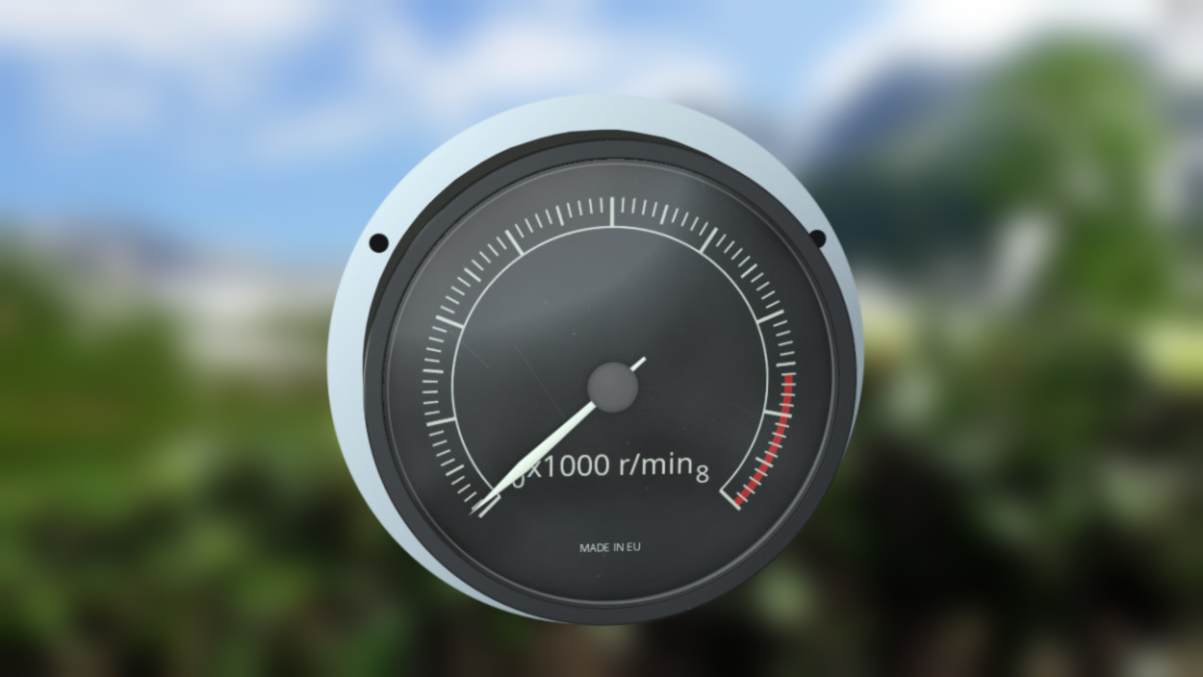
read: **100** rpm
